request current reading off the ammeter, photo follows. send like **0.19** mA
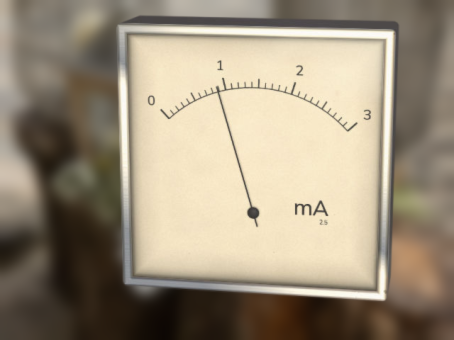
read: **0.9** mA
